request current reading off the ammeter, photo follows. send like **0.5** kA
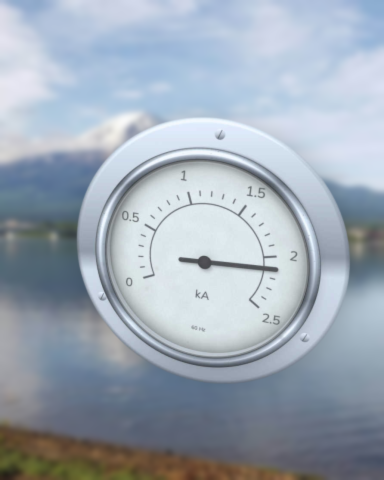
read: **2.1** kA
